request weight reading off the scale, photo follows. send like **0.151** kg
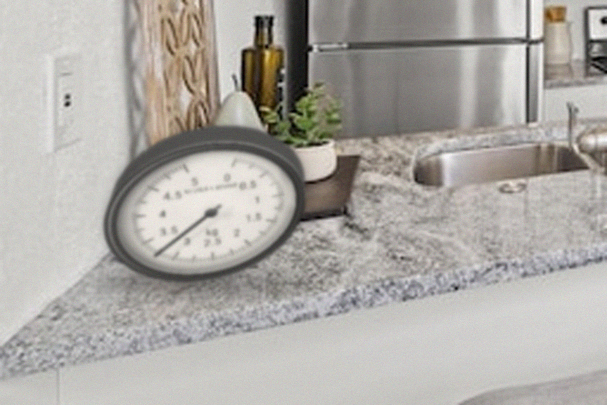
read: **3.25** kg
